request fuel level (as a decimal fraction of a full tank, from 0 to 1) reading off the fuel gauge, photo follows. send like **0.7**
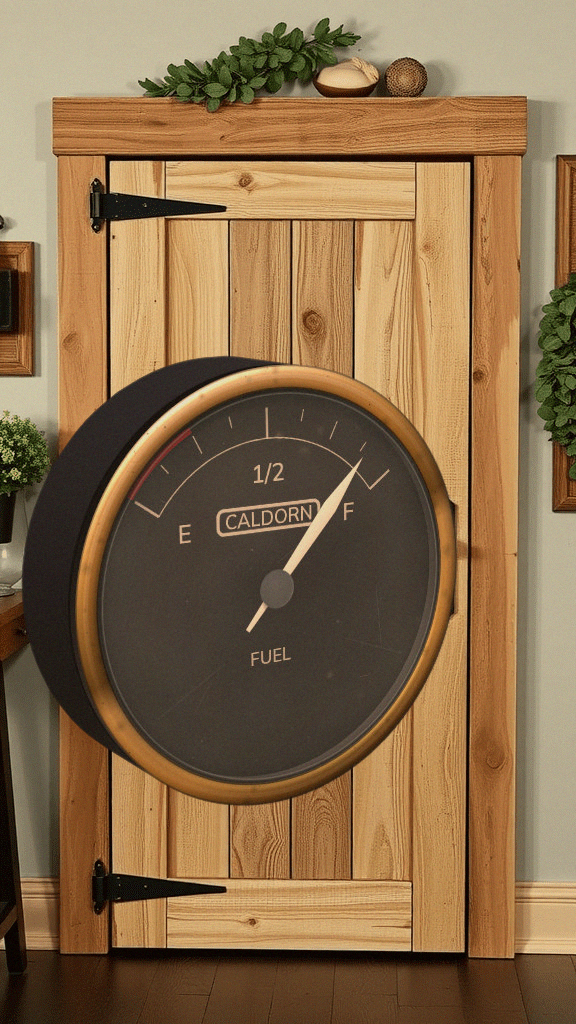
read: **0.875**
